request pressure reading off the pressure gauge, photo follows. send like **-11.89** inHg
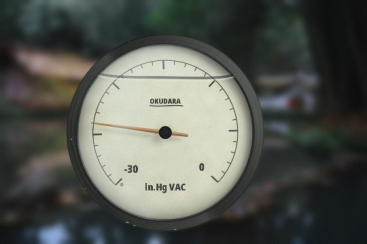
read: **-24** inHg
